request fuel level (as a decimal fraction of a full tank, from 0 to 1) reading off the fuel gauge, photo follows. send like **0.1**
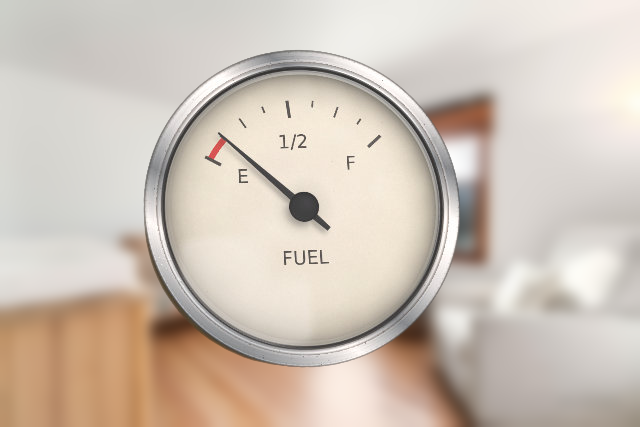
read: **0.125**
